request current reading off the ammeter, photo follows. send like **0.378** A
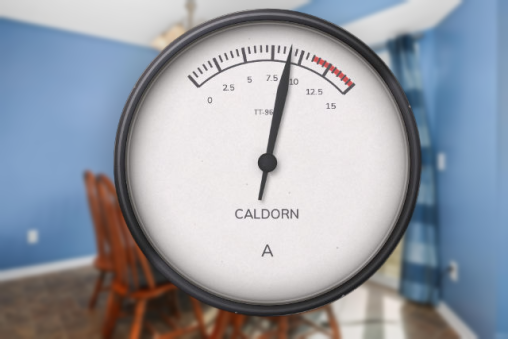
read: **9** A
